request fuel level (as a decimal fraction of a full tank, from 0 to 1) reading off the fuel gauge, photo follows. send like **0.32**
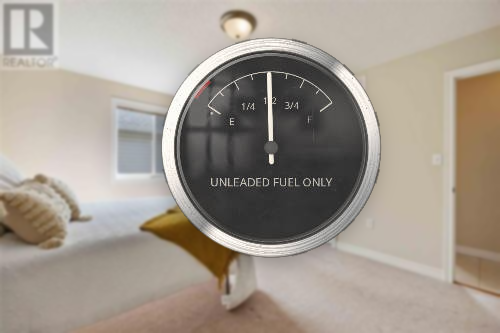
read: **0.5**
